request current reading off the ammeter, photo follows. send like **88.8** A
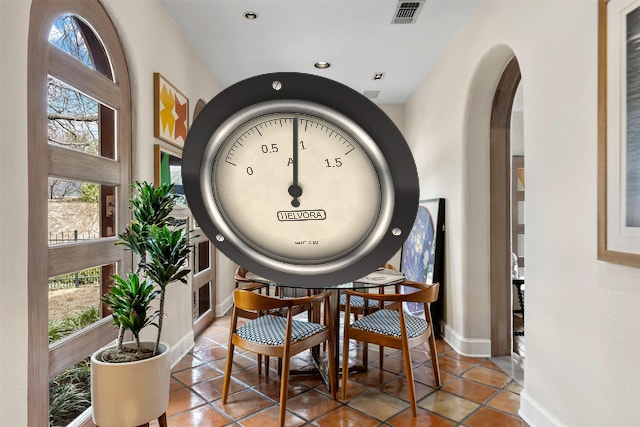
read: **0.9** A
